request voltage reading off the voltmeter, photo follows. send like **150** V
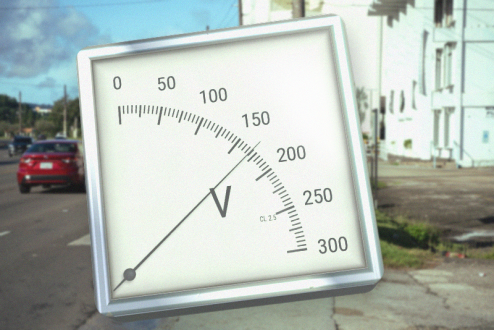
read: **170** V
